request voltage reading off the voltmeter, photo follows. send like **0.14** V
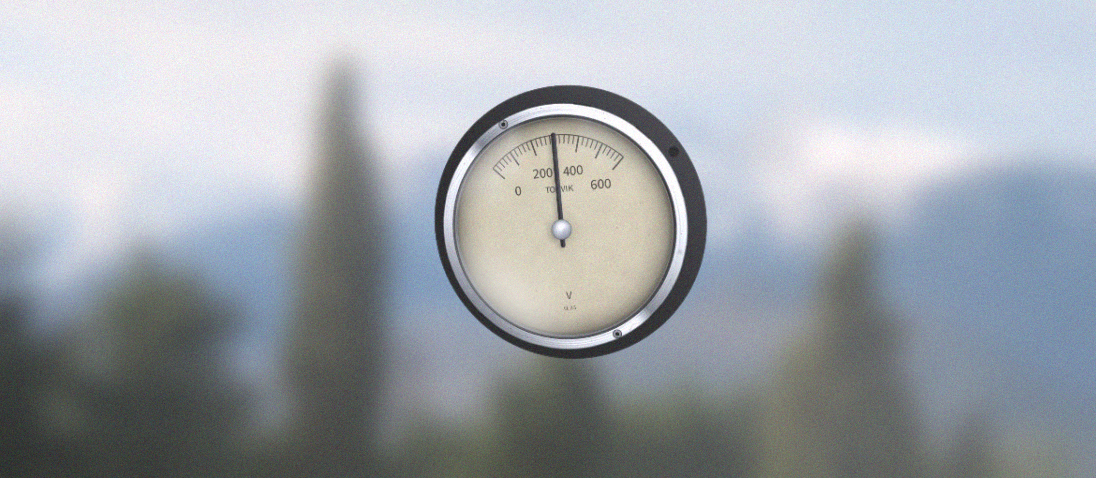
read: **300** V
